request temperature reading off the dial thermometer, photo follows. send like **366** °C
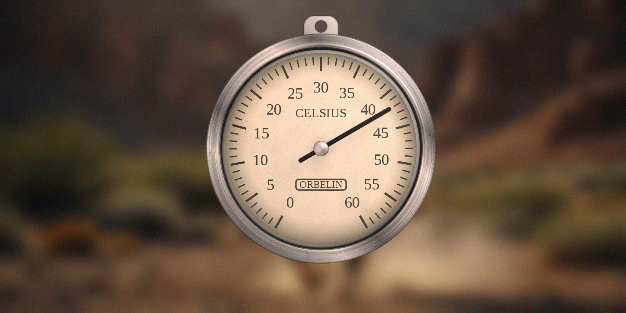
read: **42** °C
